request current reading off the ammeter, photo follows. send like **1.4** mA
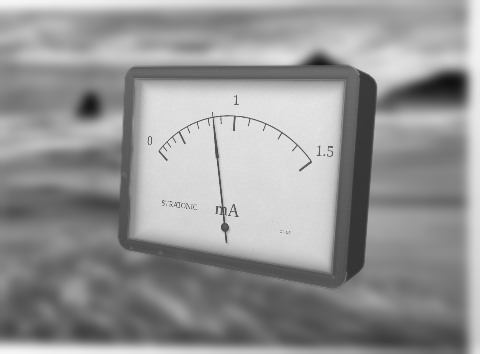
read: **0.85** mA
